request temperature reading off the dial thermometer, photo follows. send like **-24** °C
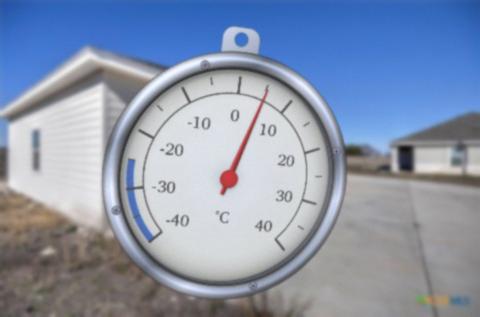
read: **5** °C
